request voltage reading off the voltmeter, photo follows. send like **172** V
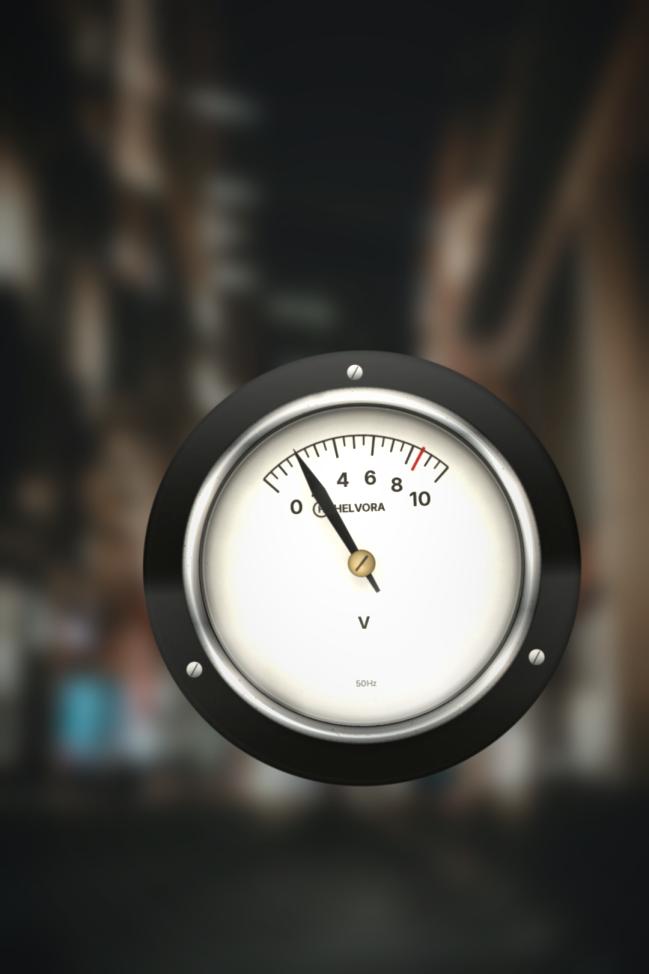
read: **2** V
